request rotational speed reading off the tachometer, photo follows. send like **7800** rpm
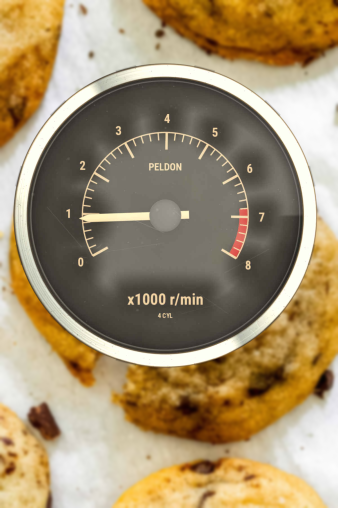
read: **900** rpm
